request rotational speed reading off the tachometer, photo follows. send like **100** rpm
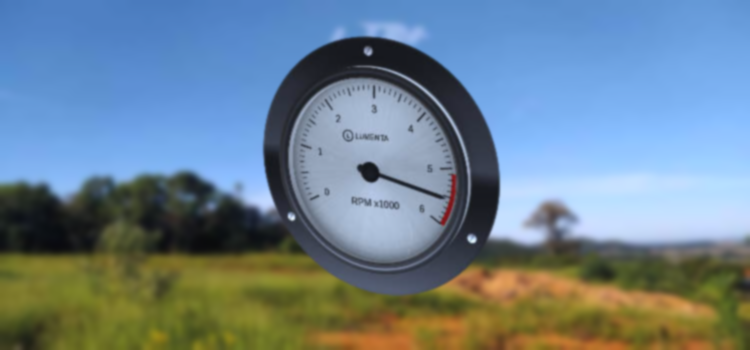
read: **5500** rpm
